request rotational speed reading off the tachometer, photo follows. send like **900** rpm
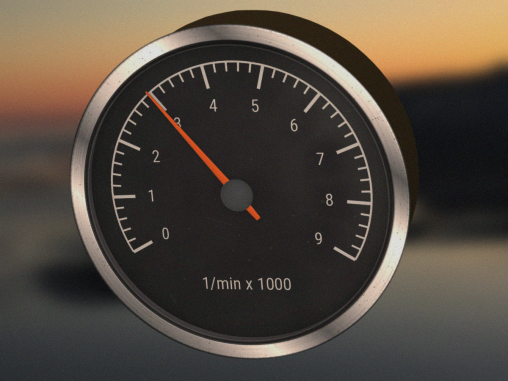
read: **3000** rpm
